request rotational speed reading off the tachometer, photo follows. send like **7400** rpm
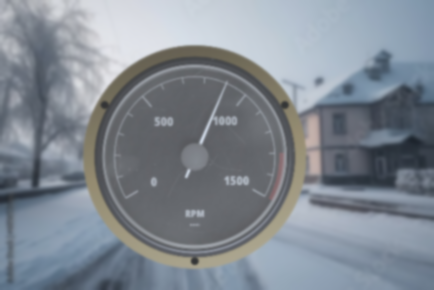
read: **900** rpm
